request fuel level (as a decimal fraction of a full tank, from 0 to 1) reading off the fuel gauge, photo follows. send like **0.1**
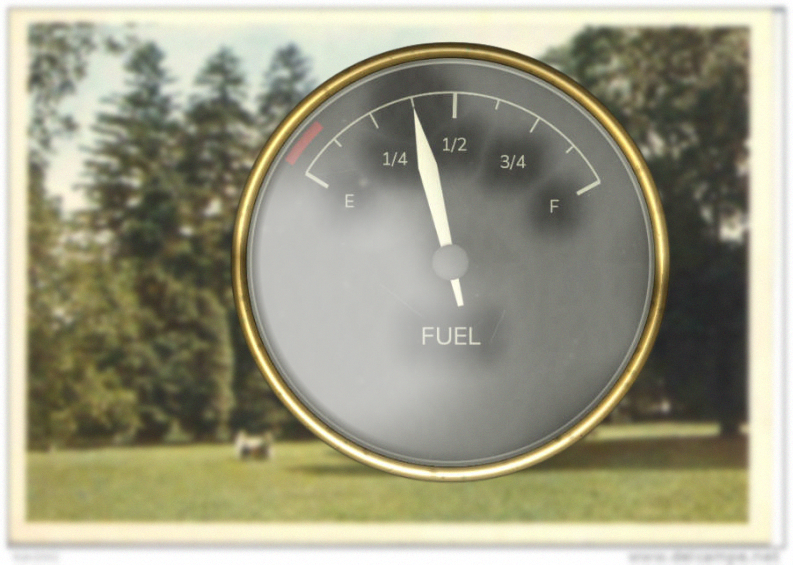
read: **0.375**
